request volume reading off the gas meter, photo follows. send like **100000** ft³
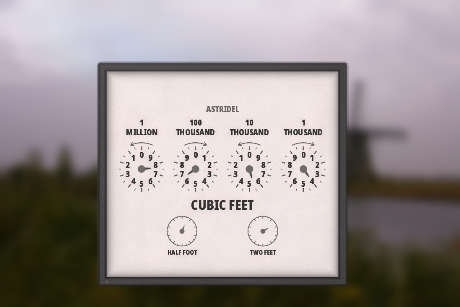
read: **765400** ft³
